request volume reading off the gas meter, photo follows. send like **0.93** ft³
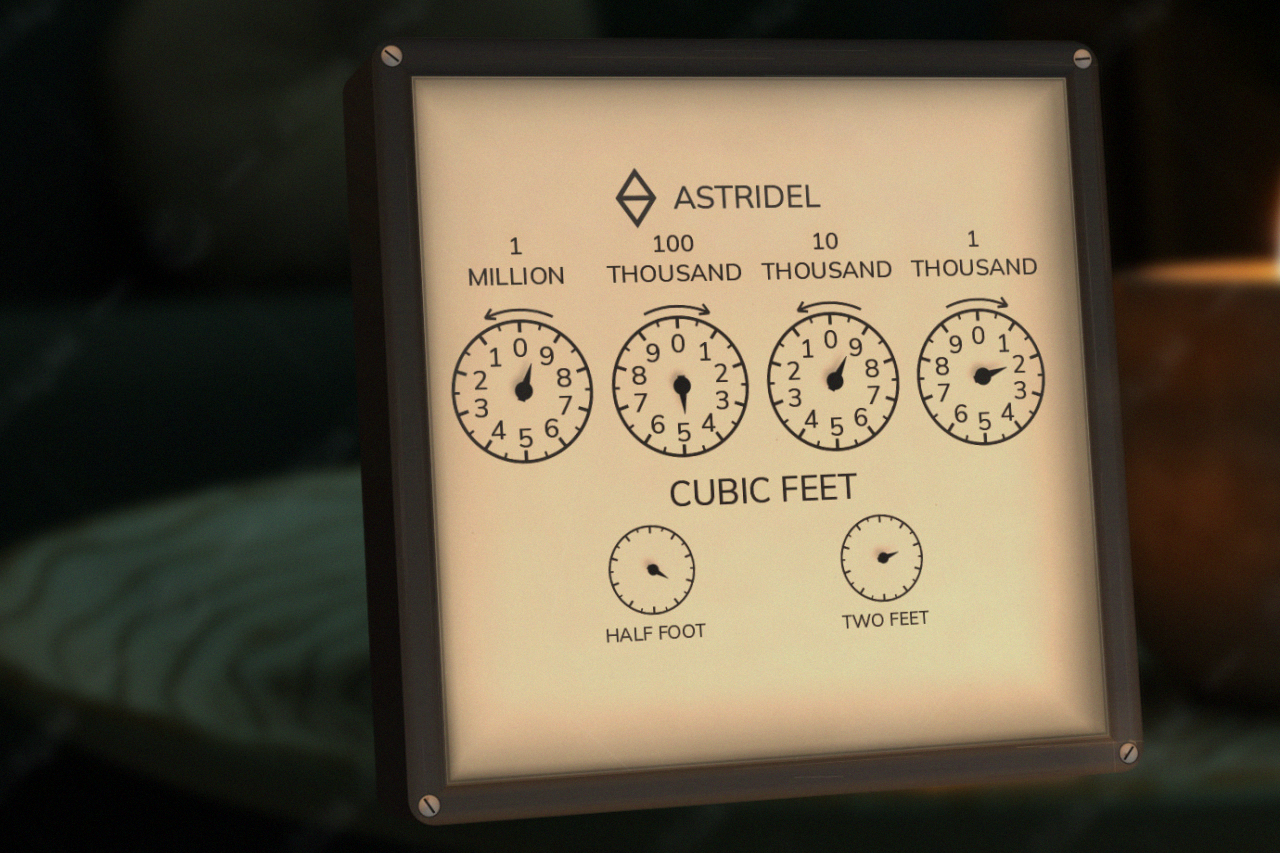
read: **949200** ft³
